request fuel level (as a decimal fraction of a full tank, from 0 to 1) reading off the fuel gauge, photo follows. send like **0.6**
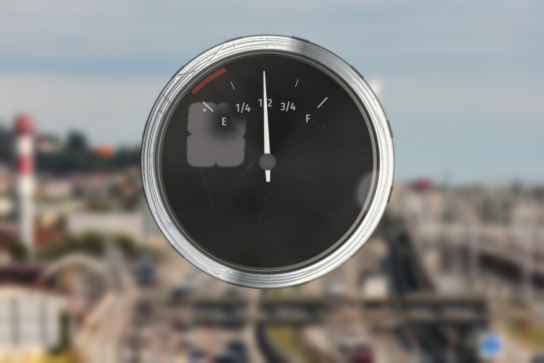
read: **0.5**
